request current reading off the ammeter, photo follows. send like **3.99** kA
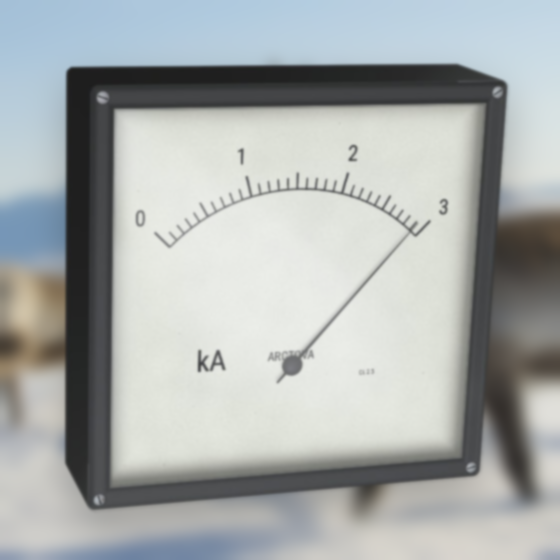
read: **2.9** kA
